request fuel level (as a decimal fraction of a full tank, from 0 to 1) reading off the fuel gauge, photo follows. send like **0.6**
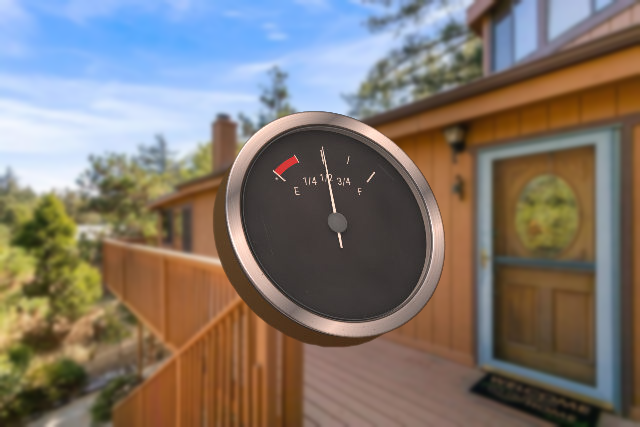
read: **0.5**
